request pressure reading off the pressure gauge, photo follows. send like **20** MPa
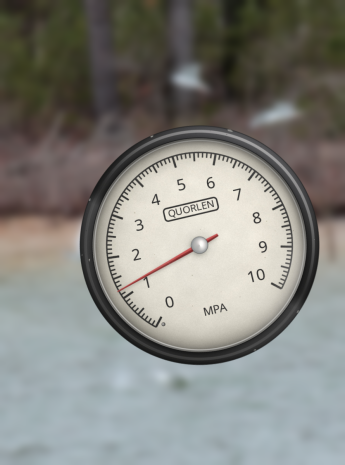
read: **1.2** MPa
